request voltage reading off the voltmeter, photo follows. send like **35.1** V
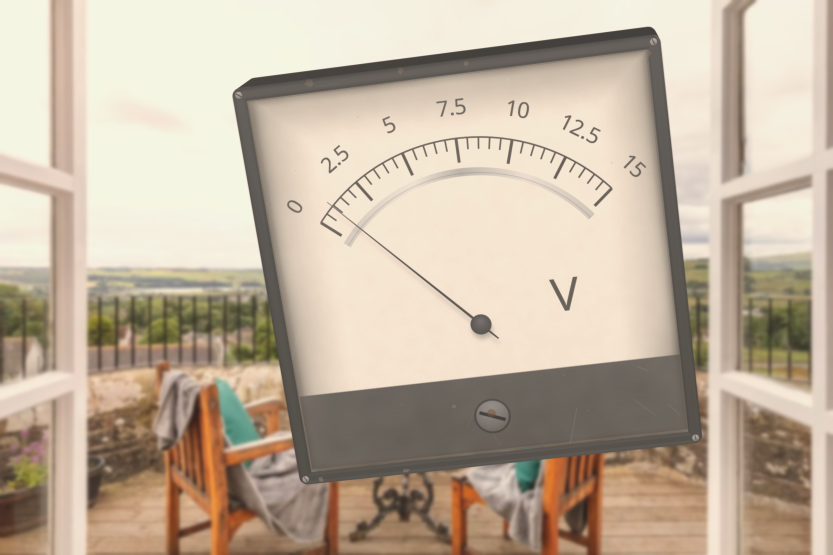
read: **1** V
